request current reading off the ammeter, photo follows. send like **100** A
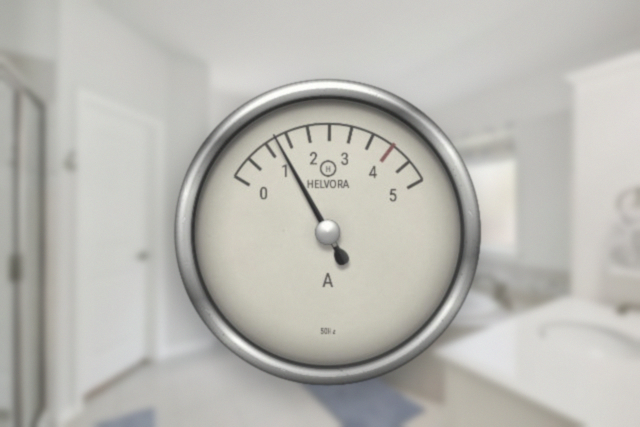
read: **1.25** A
